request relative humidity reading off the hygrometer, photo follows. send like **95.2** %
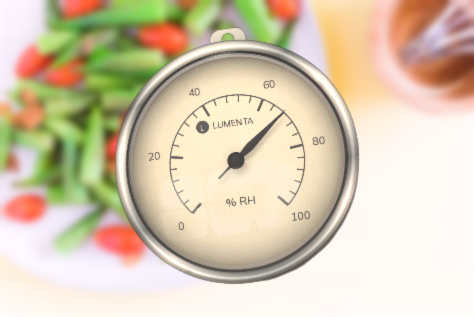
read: **68** %
